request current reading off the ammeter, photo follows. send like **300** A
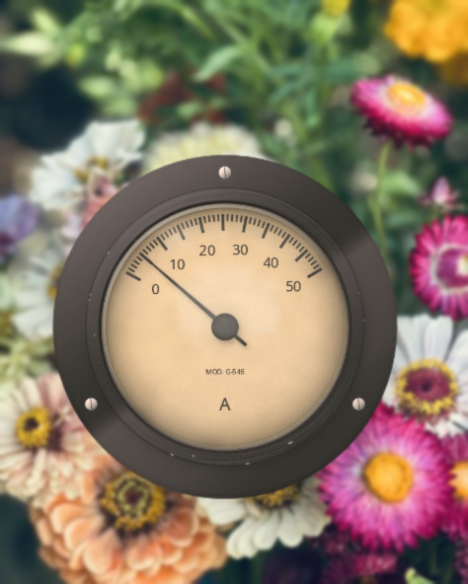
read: **5** A
